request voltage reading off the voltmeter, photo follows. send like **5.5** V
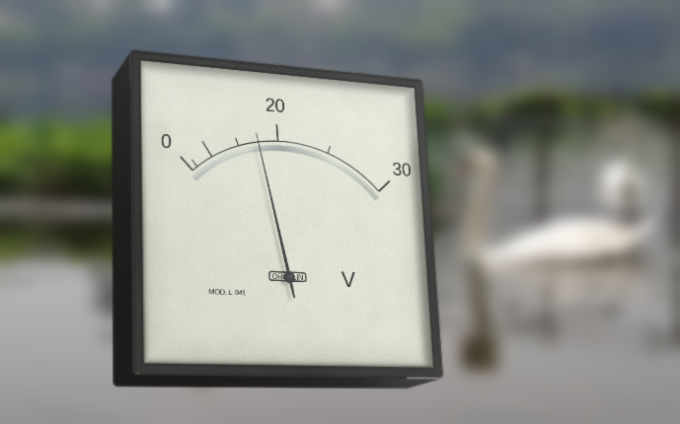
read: **17.5** V
